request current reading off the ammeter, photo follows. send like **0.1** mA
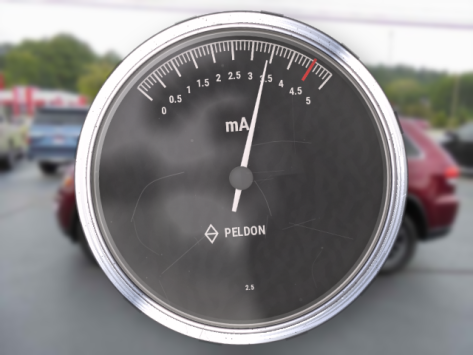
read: **3.4** mA
